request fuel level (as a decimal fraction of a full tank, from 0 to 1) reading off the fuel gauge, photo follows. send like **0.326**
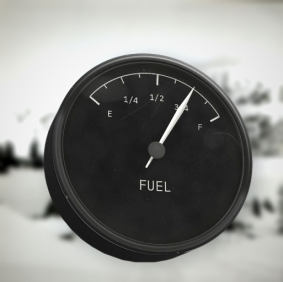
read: **0.75**
